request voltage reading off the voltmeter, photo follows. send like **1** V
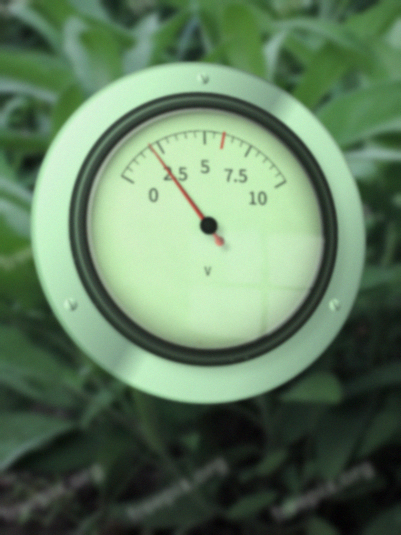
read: **2** V
